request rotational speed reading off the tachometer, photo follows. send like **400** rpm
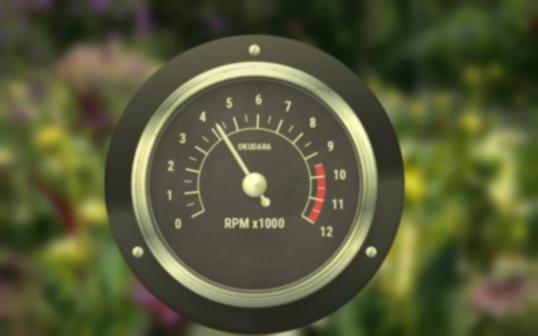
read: **4250** rpm
